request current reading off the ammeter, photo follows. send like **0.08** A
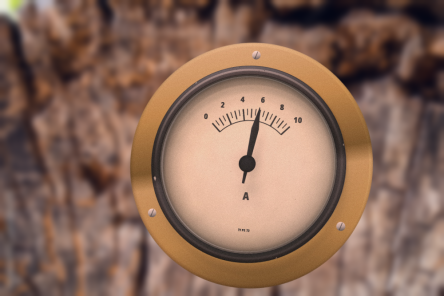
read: **6** A
